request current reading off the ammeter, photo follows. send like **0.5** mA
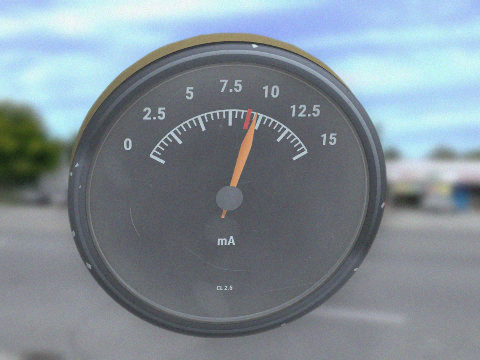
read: **9.5** mA
